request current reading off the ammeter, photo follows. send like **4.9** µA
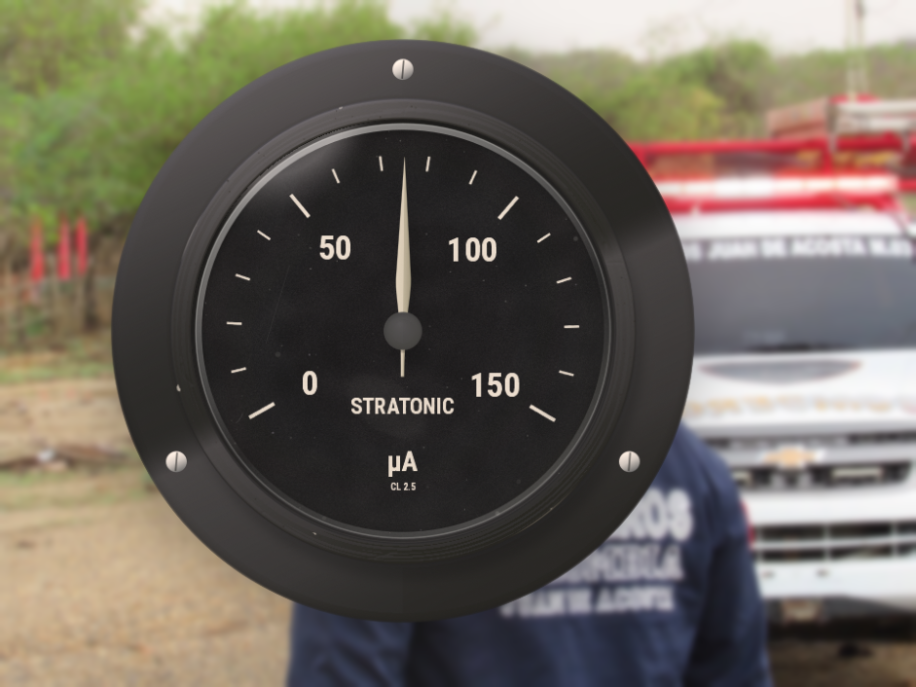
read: **75** µA
